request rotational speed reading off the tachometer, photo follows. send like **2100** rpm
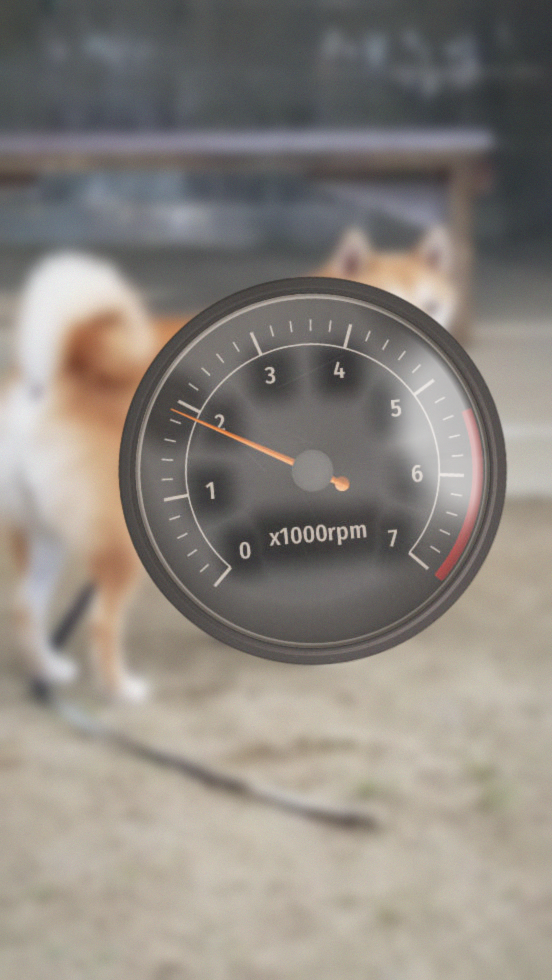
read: **1900** rpm
